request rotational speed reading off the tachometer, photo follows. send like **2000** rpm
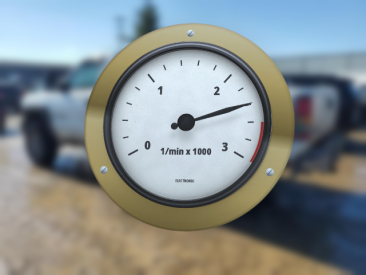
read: **2400** rpm
